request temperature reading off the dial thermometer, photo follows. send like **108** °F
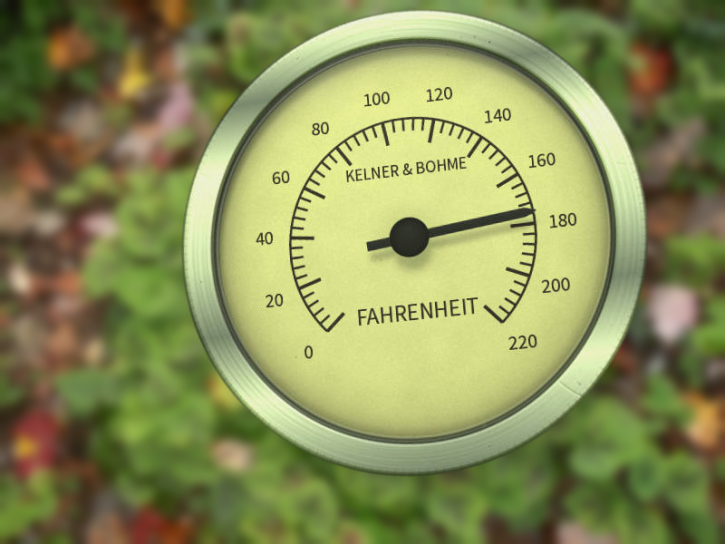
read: **176** °F
